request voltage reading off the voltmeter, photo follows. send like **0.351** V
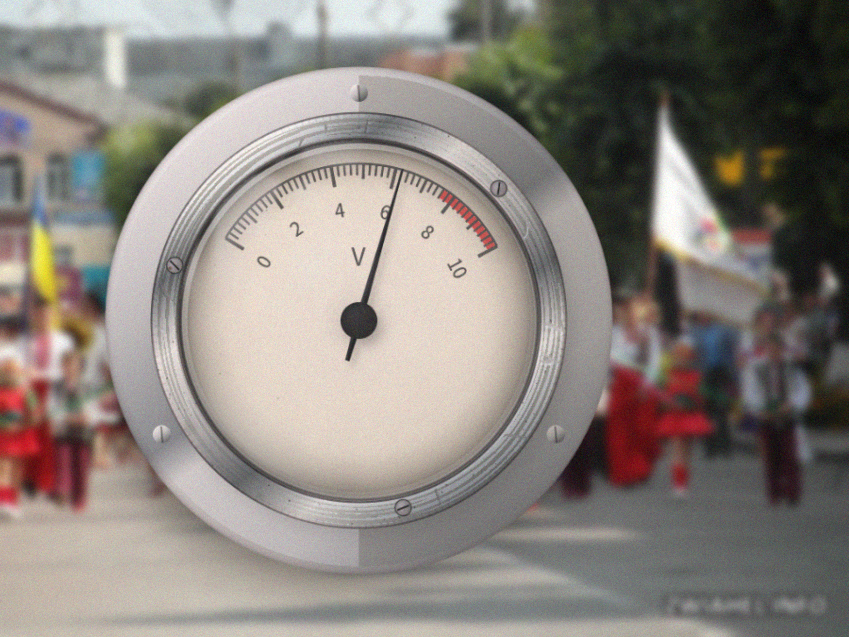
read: **6.2** V
